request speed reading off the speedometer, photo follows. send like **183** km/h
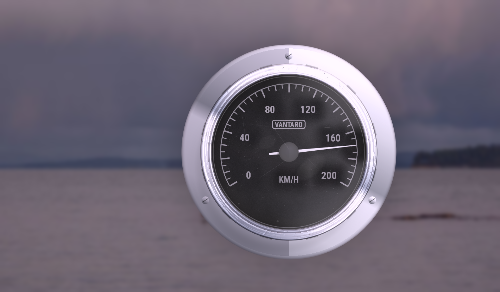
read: **170** km/h
